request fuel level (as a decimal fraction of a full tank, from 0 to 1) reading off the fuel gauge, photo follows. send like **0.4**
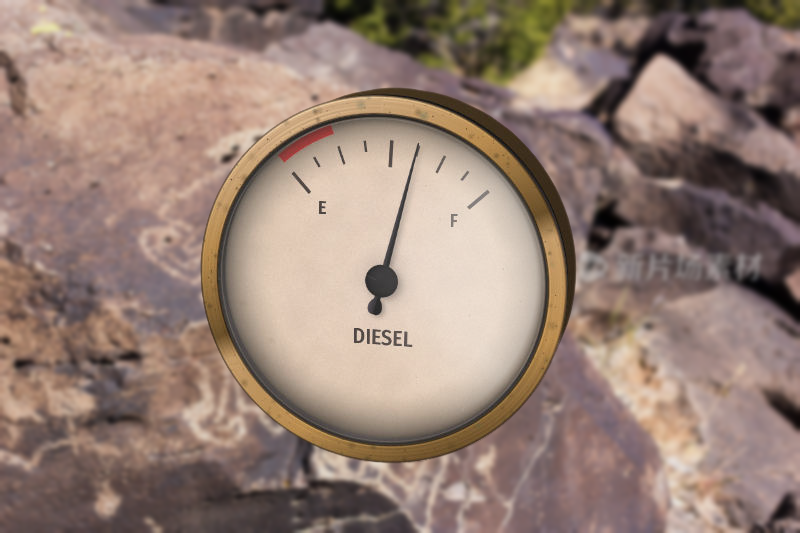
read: **0.625**
